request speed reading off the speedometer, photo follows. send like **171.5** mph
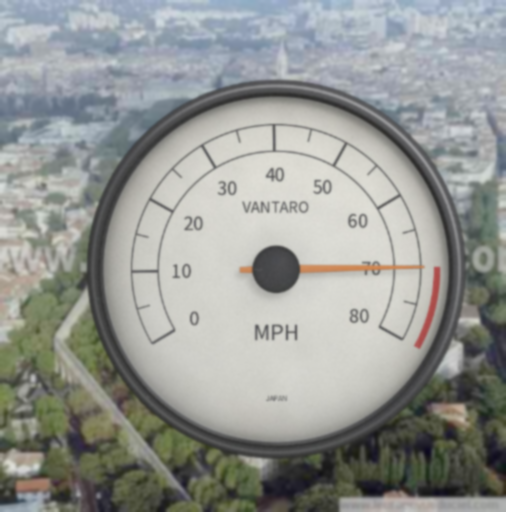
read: **70** mph
